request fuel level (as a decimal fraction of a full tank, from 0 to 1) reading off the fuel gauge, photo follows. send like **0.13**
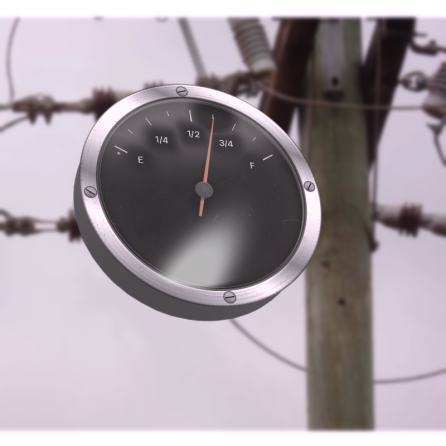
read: **0.625**
